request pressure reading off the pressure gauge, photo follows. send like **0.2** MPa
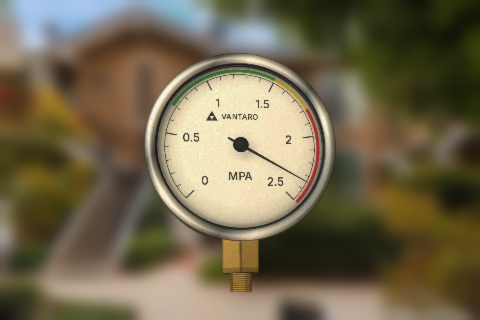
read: **2.35** MPa
